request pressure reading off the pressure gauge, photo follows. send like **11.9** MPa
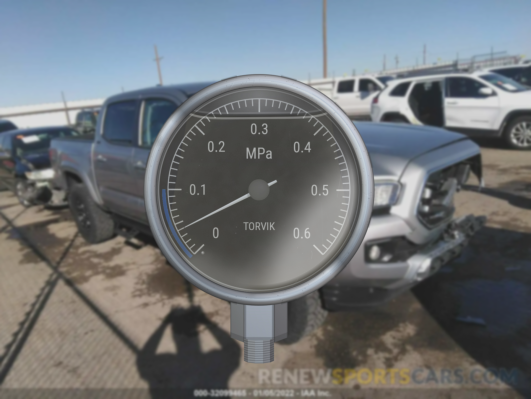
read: **0.04** MPa
